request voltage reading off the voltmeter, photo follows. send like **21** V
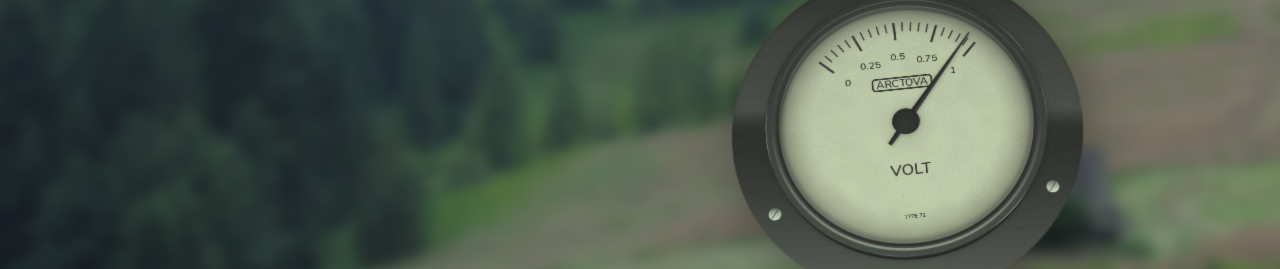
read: **0.95** V
